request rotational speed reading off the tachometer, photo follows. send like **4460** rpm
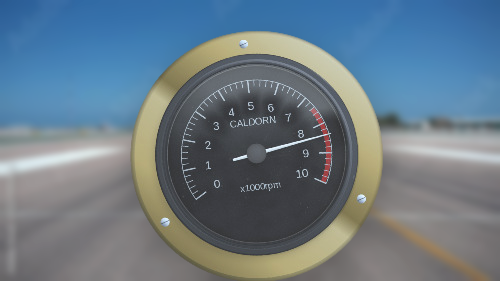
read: **8400** rpm
